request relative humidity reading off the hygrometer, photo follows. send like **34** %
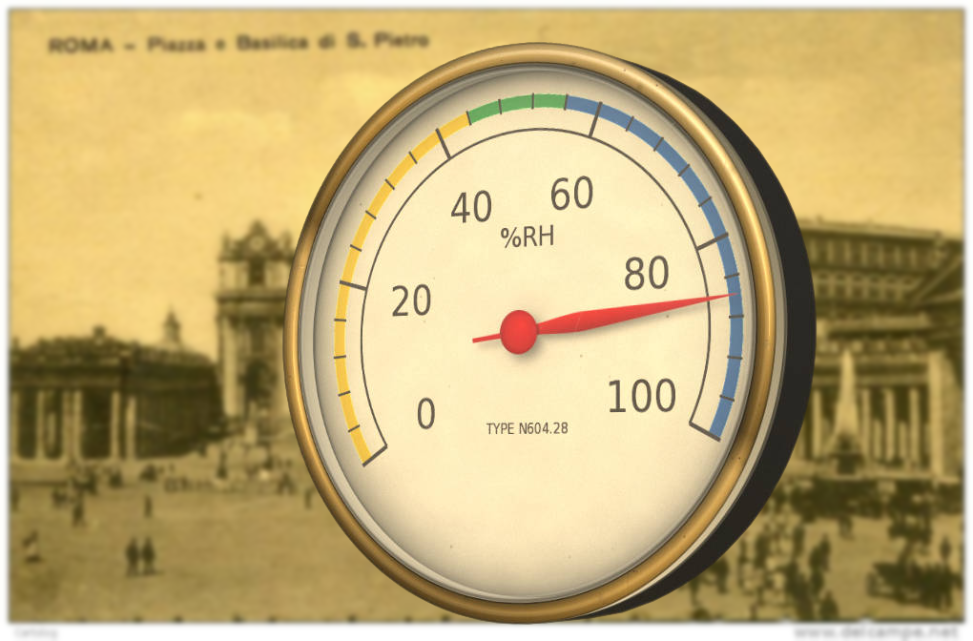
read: **86** %
